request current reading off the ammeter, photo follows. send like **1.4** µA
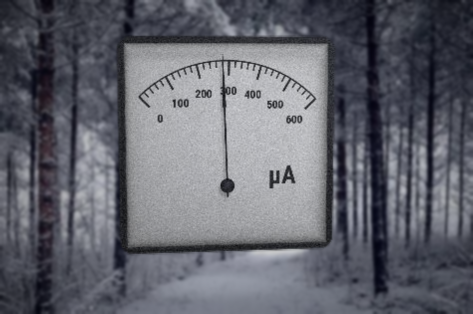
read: **280** µA
